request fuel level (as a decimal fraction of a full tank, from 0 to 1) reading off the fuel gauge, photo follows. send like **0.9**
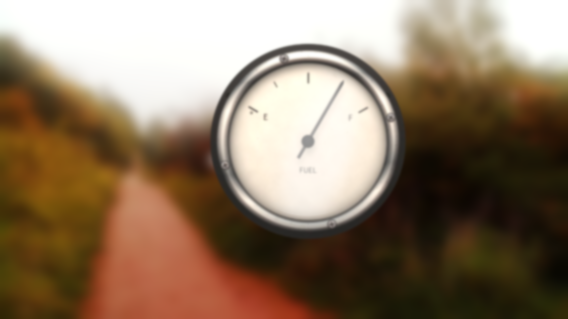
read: **0.75**
